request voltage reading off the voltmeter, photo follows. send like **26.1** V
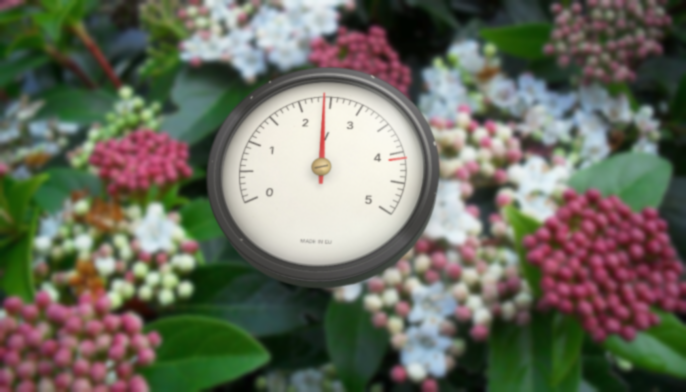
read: **2.4** V
